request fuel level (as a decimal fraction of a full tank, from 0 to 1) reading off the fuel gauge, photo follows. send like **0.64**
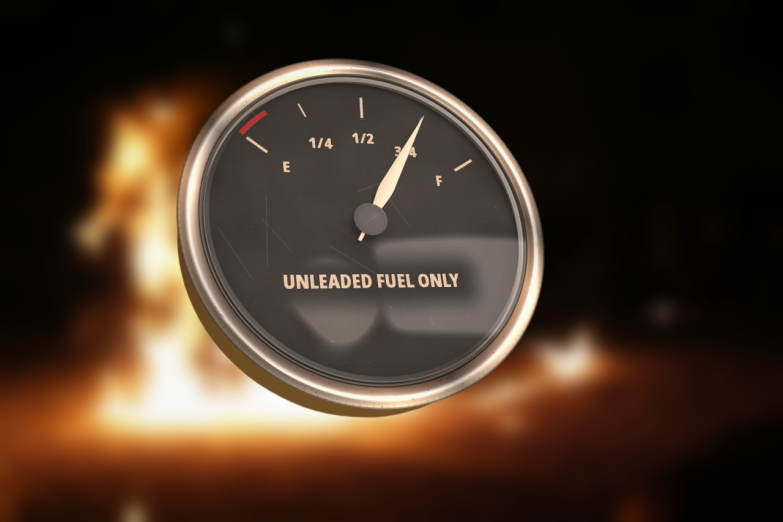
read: **0.75**
